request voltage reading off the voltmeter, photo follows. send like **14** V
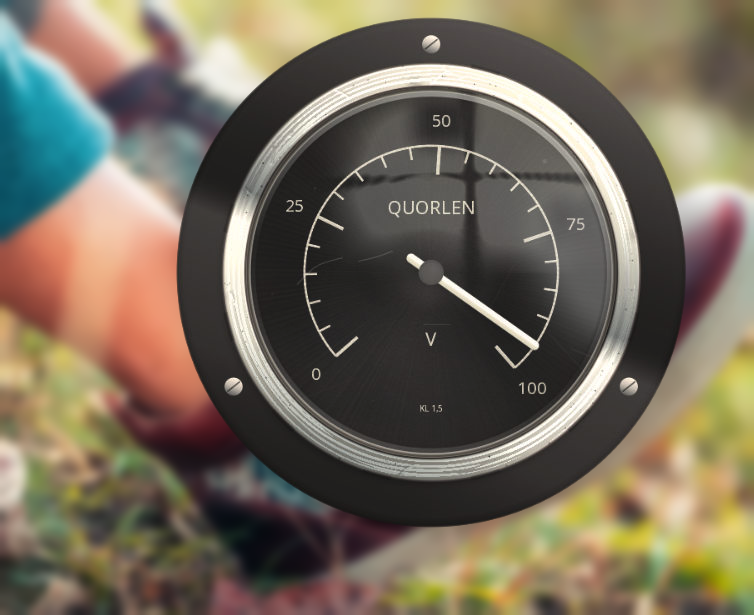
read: **95** V
